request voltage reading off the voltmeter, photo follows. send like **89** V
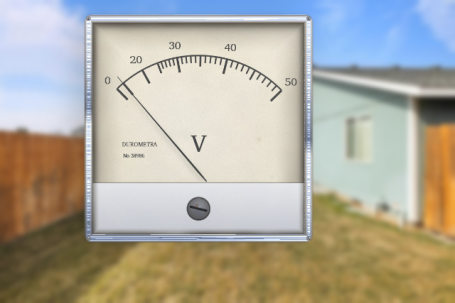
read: **10** V
